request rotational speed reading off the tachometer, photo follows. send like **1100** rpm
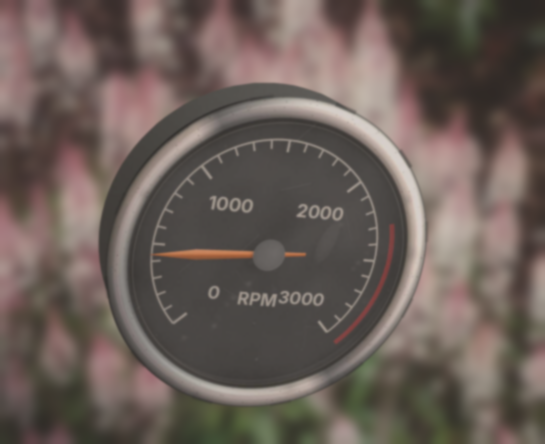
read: **450** rpm
